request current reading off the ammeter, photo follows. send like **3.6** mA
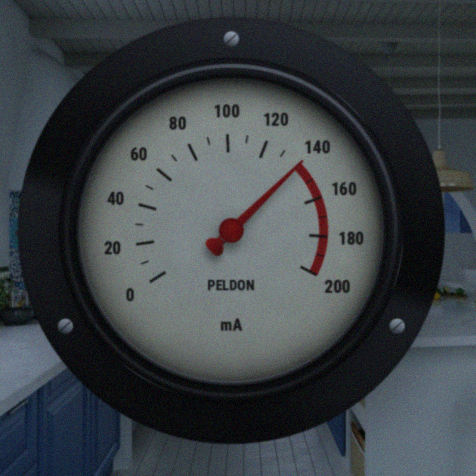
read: **140** mA
